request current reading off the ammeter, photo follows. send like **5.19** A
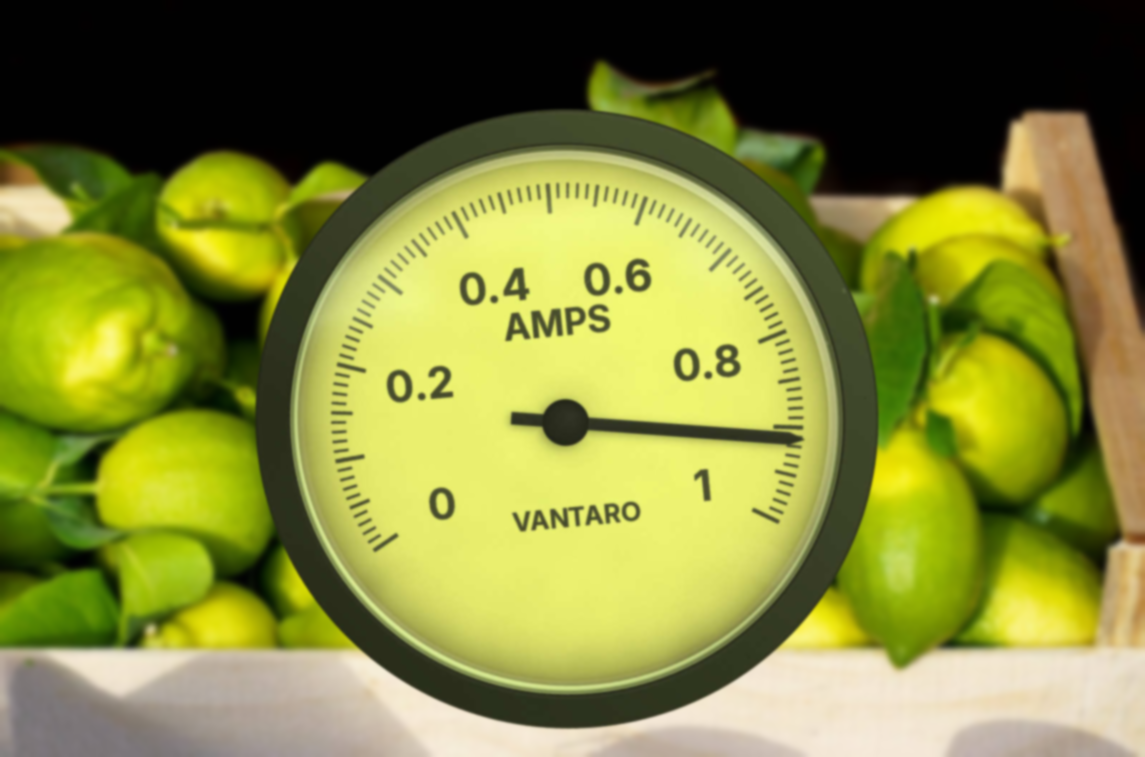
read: **0.91** A
